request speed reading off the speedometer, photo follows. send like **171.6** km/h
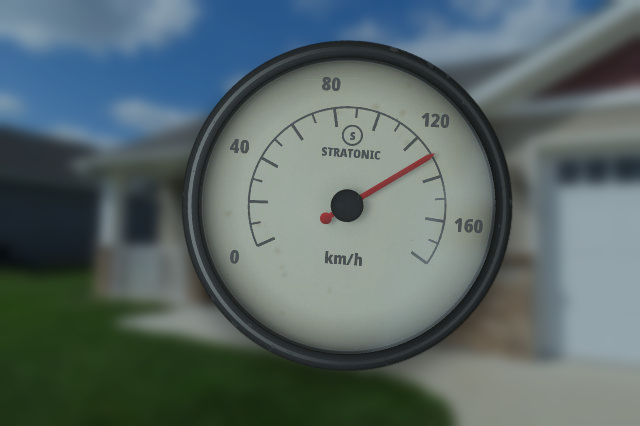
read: **130** km/h
